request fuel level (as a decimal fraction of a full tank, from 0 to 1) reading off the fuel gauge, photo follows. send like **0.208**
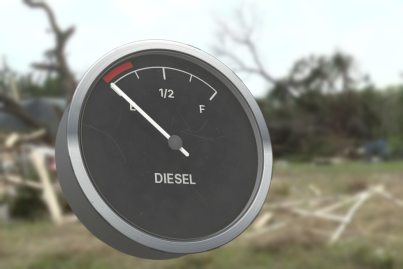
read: **0**
